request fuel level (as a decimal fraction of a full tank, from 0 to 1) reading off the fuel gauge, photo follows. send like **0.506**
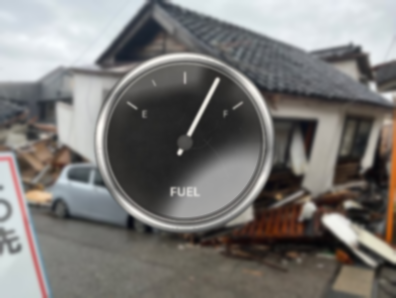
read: **0.75**
